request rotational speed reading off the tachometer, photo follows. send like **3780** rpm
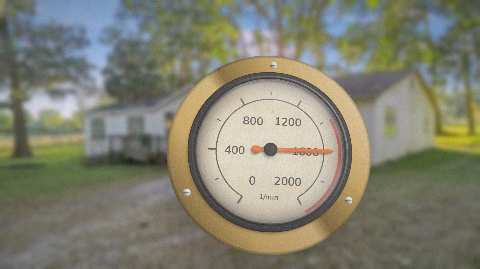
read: **1600** rpm
